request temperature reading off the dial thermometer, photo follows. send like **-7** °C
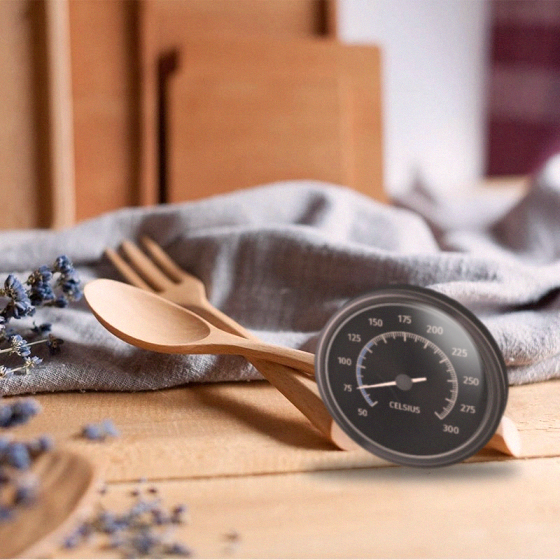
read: **75** °C
